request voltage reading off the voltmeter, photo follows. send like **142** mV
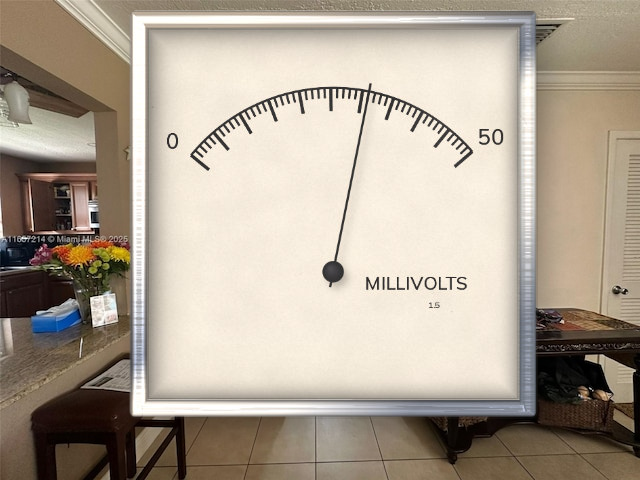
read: **31** mV
